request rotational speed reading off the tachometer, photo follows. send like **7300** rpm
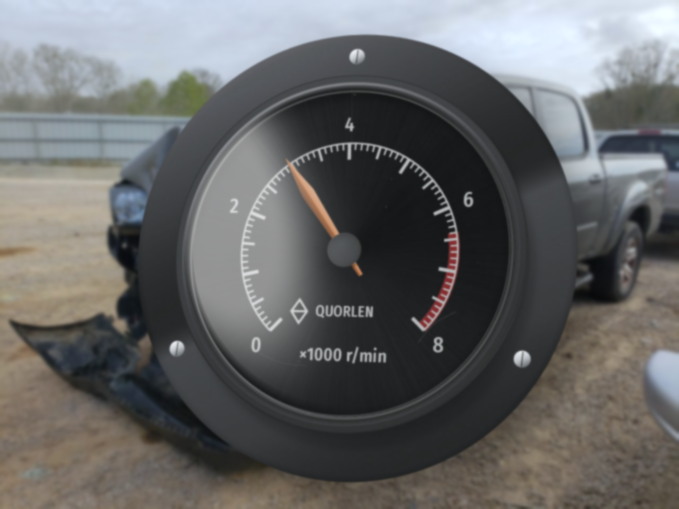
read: **3000** rpm
